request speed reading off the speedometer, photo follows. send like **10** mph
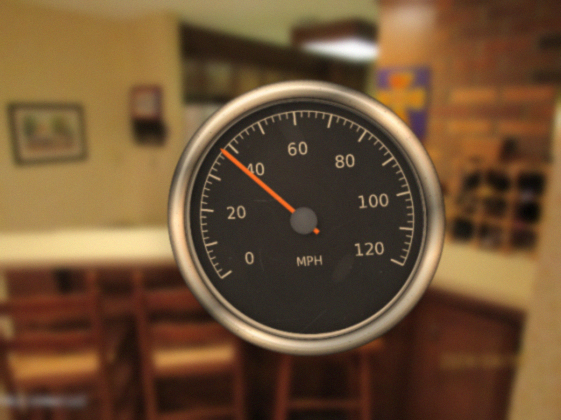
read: **38** mph
